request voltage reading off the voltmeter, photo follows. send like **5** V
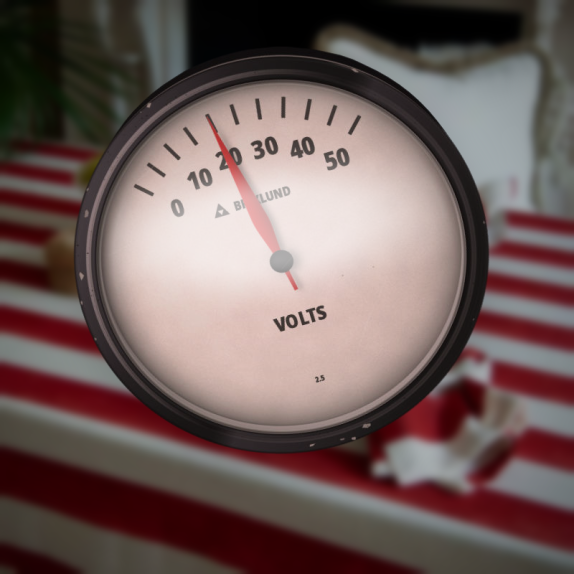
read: **20** V
